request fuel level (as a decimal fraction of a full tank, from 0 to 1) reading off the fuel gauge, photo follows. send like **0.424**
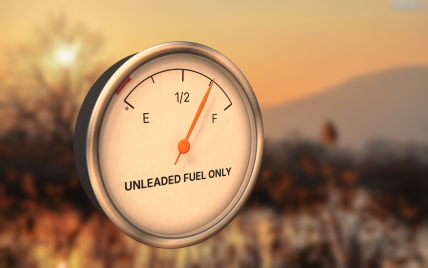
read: **0.75**
